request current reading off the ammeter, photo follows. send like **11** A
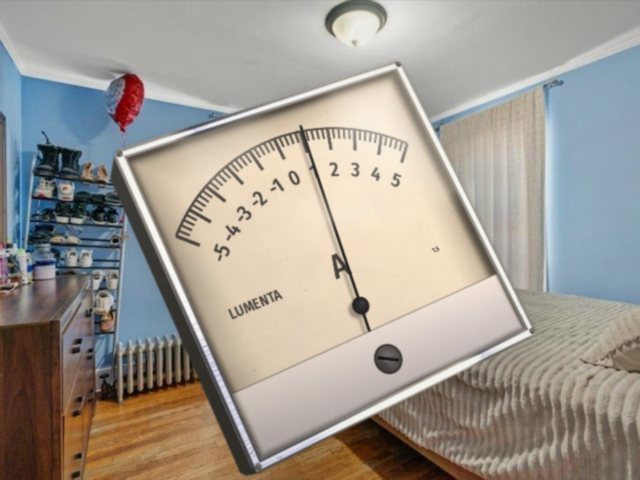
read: **1** A
